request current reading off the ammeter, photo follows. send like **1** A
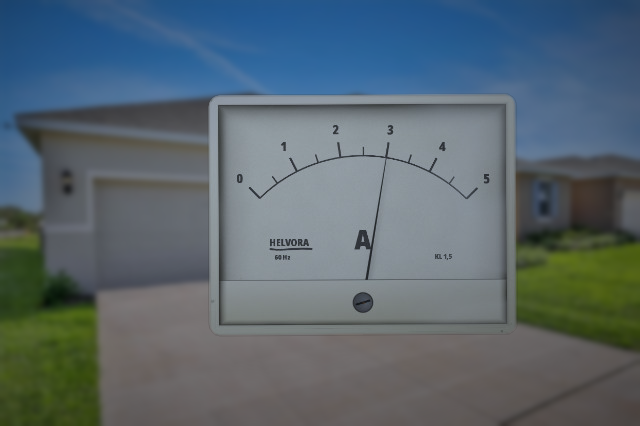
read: **3** A
